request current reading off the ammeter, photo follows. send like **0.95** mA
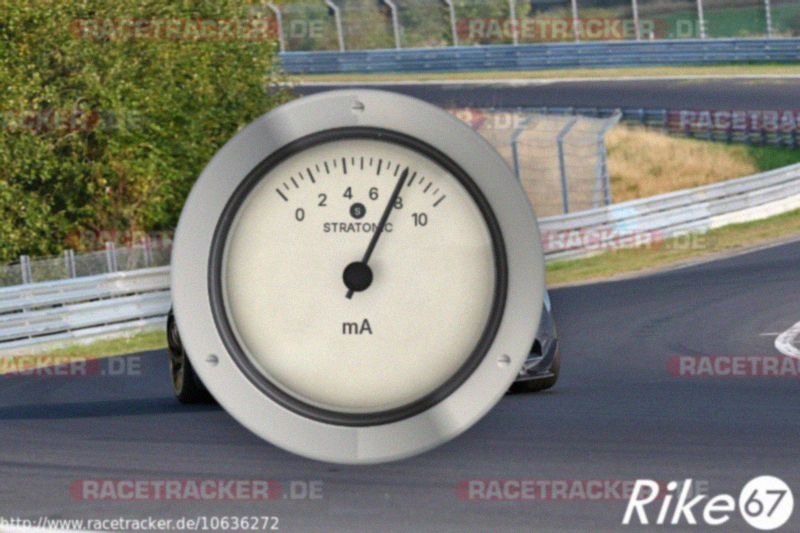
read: **7.5** mA
